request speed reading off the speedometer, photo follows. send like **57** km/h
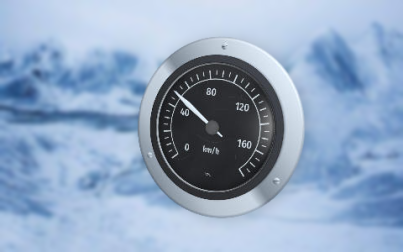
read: **50** km/h
